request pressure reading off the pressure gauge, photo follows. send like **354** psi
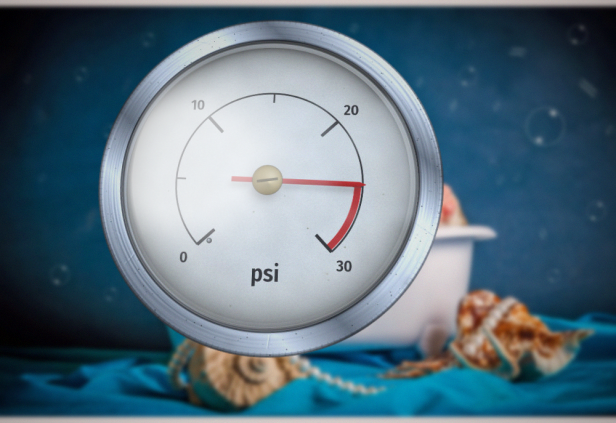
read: **25** psi
